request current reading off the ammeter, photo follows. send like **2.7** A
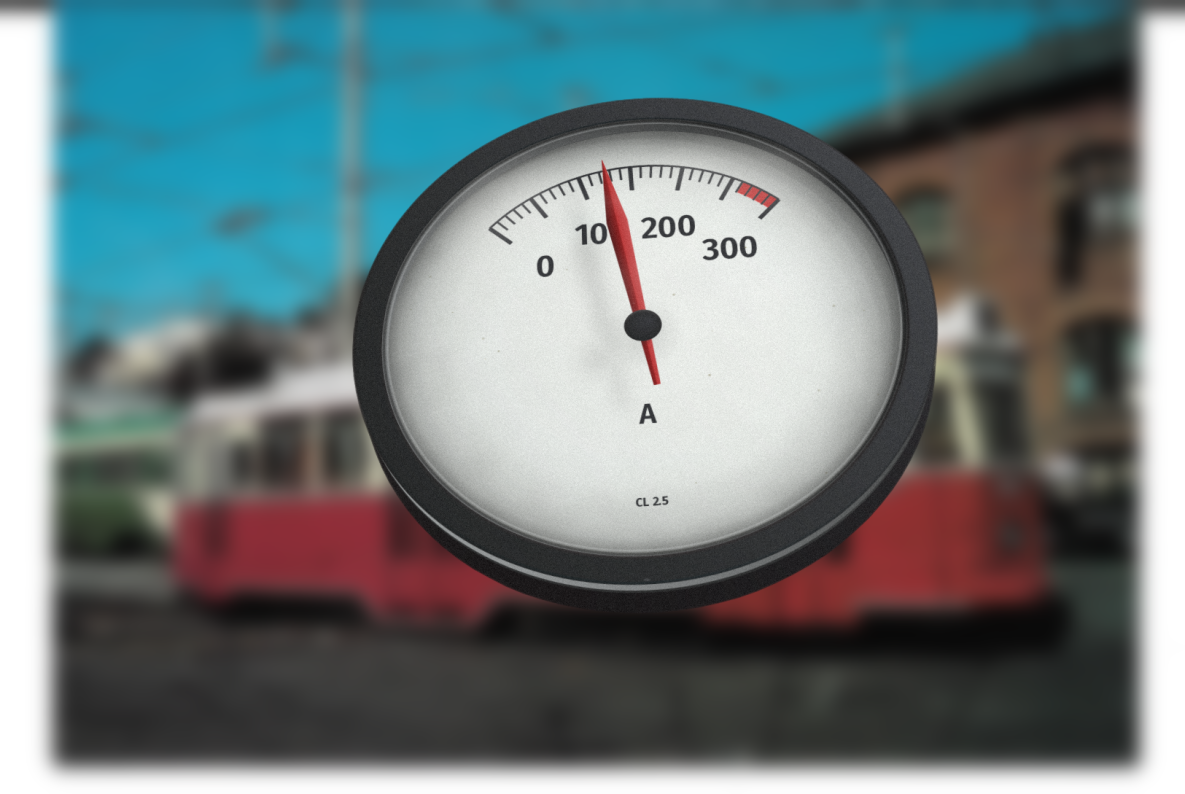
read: **125** A
